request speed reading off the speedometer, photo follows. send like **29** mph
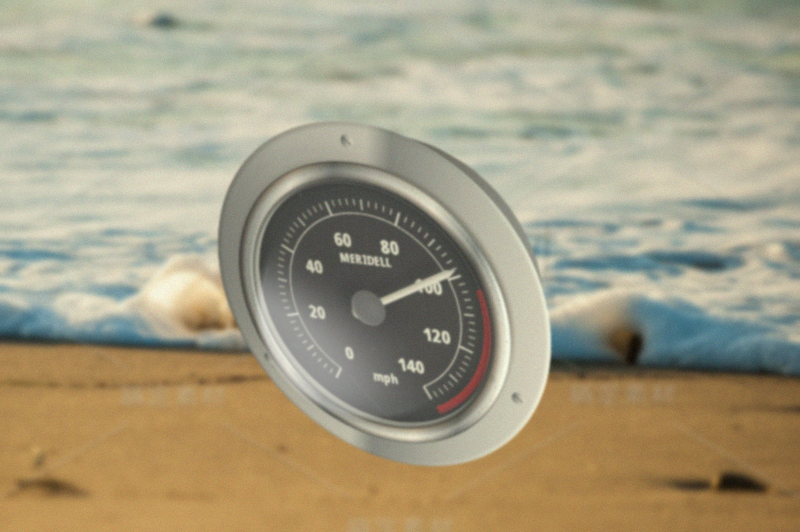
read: **98** mph
